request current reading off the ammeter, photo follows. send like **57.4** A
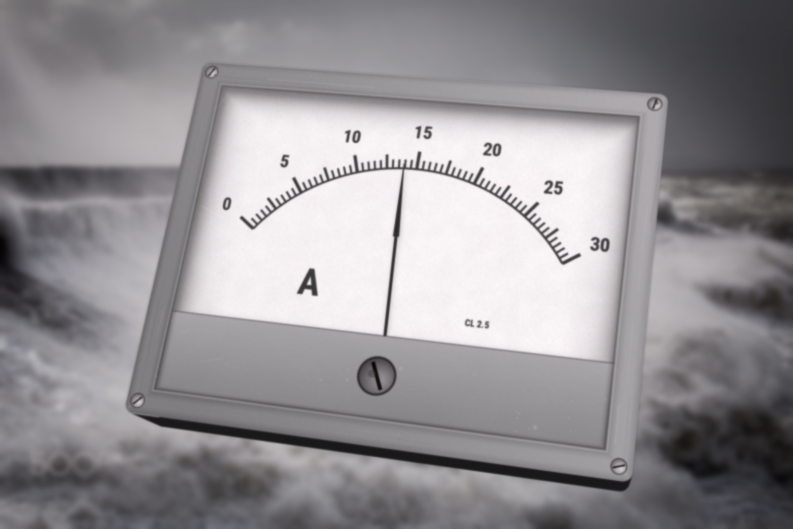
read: **14** A
